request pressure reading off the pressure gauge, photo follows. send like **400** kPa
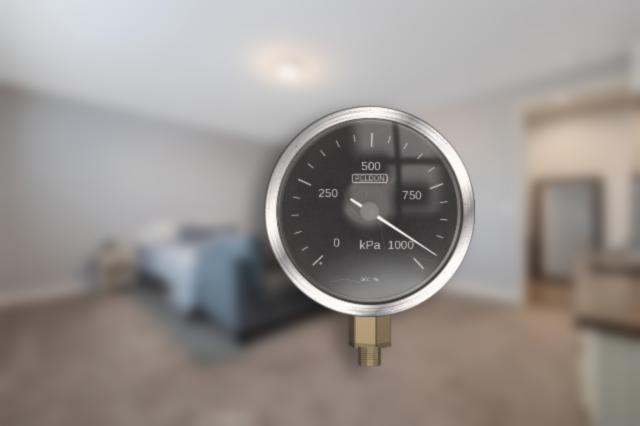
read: **950** kPa
